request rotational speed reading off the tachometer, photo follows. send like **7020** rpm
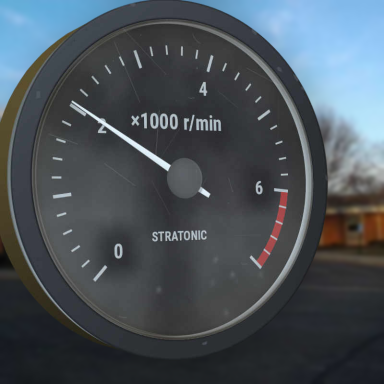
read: **2000** rpm
